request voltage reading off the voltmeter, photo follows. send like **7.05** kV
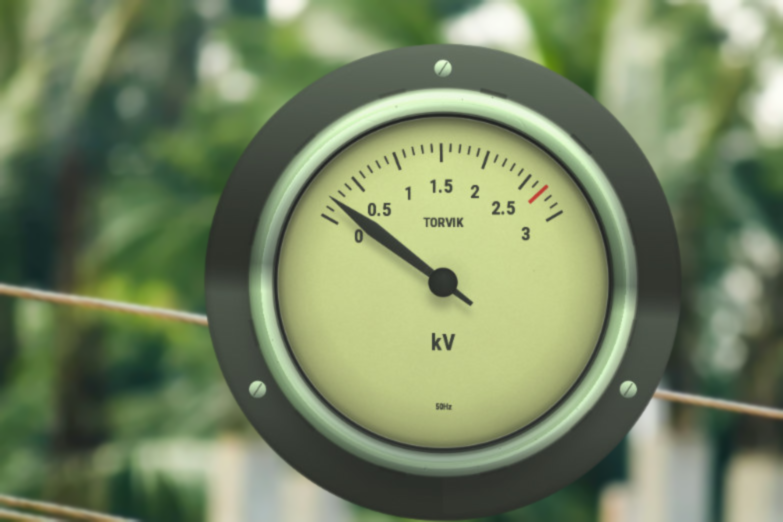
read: **0.2** kV
